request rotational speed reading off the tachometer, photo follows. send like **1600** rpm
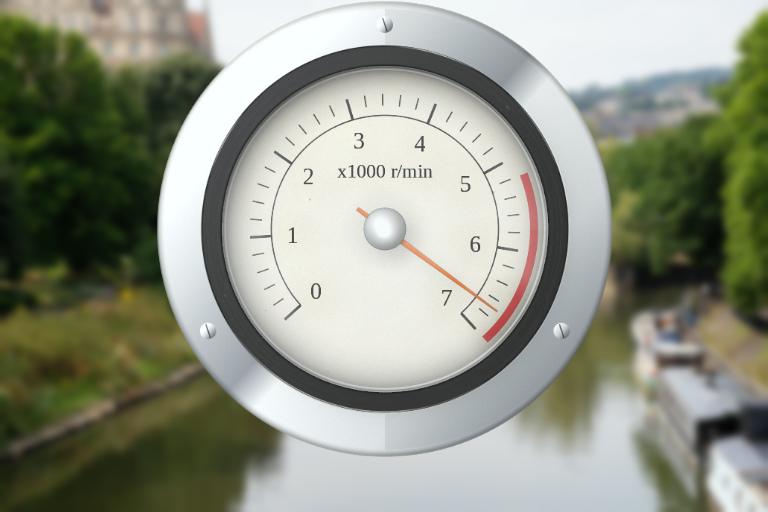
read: **6700** rpm
